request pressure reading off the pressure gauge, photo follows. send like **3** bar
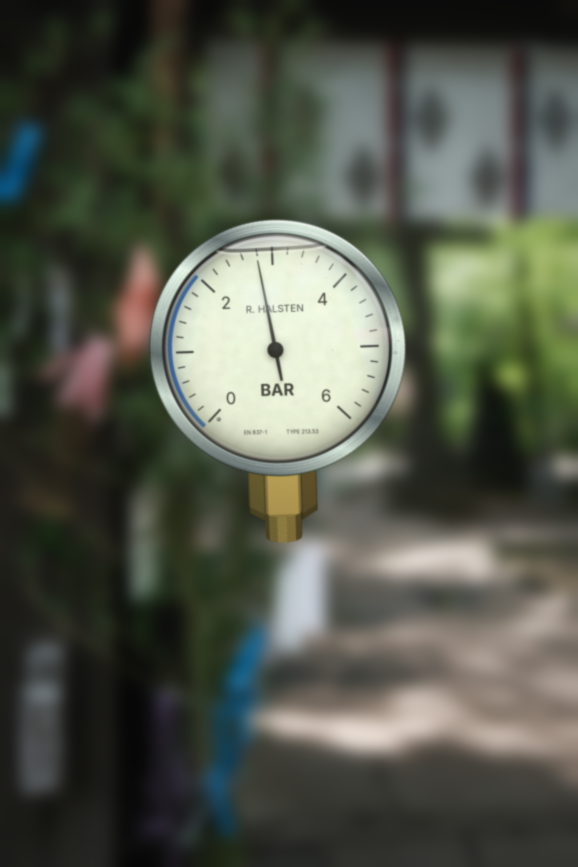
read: **2.8** bar
